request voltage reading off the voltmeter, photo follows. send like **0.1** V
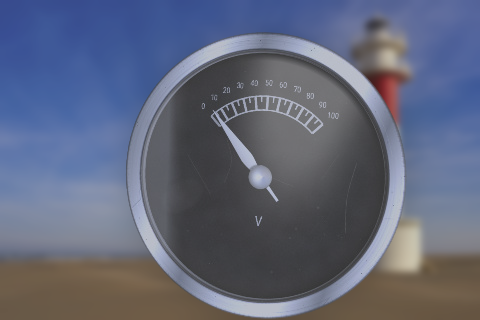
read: **5** V
